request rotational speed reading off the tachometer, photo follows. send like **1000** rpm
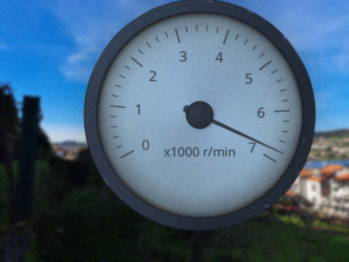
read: **6800** rpm
